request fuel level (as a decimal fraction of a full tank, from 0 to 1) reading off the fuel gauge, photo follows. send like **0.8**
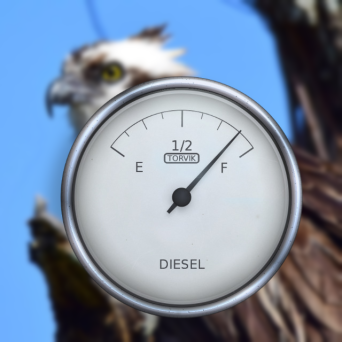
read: **0.875**
